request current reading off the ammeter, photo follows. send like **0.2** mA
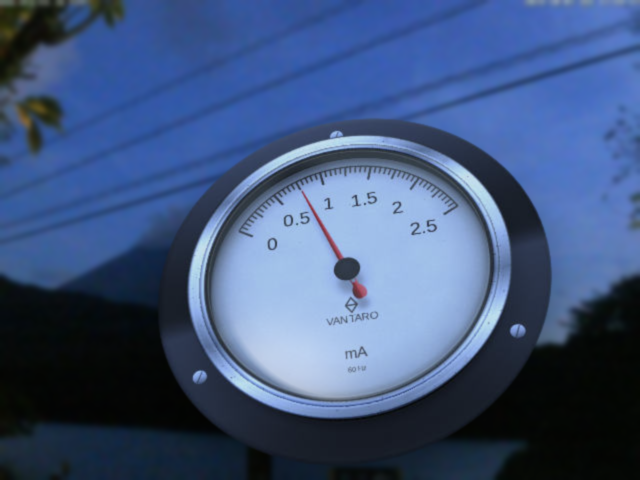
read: **0.75** mA
